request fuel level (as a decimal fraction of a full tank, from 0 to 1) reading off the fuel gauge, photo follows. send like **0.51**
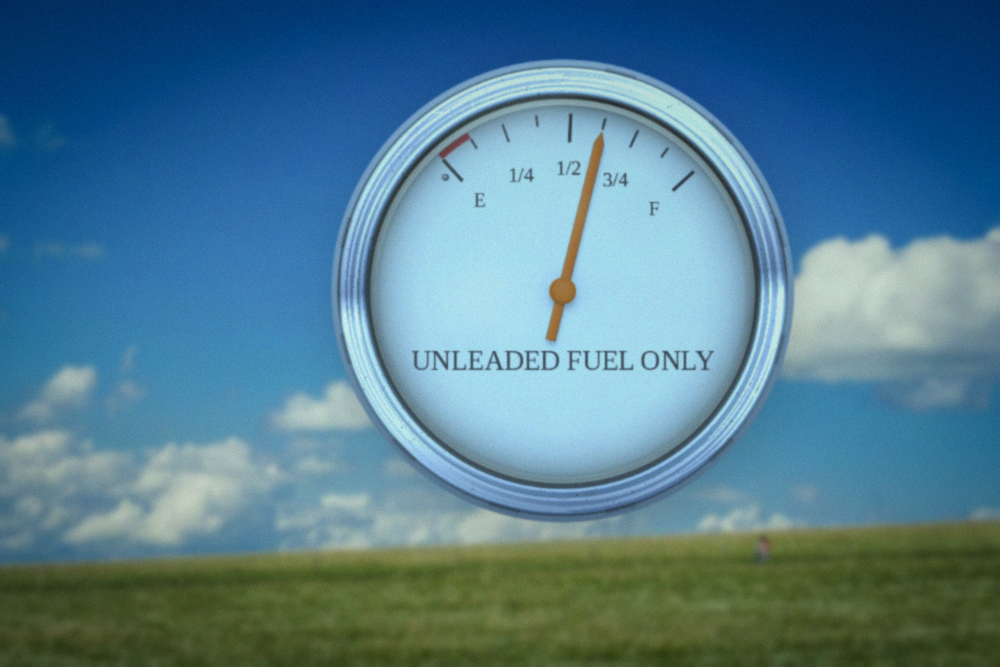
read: **0.625**
